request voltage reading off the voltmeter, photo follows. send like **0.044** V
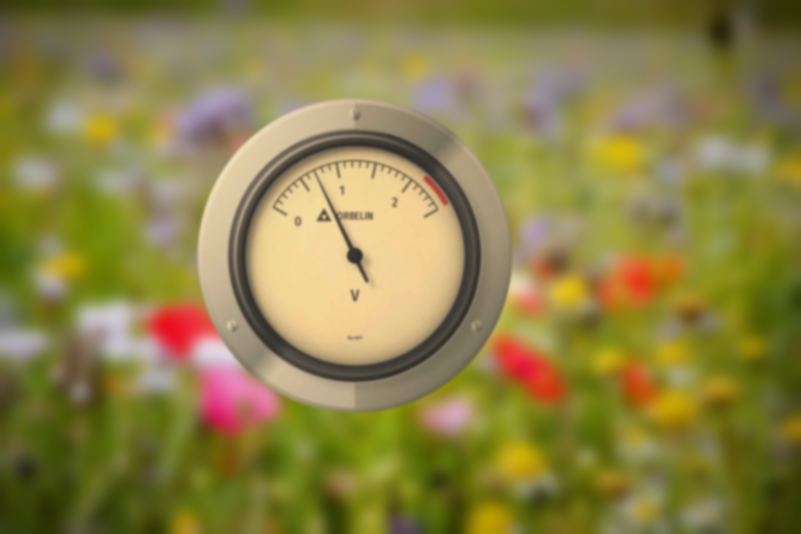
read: **0.7** V
